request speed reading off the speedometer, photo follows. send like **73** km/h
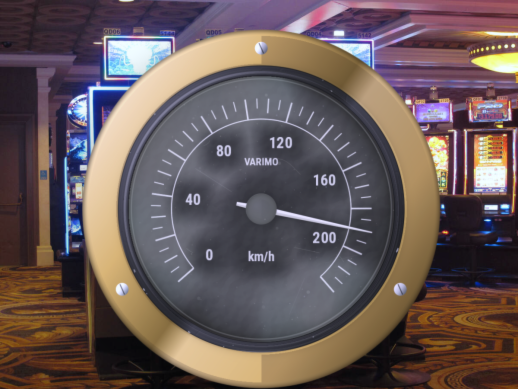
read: **190** km/h
